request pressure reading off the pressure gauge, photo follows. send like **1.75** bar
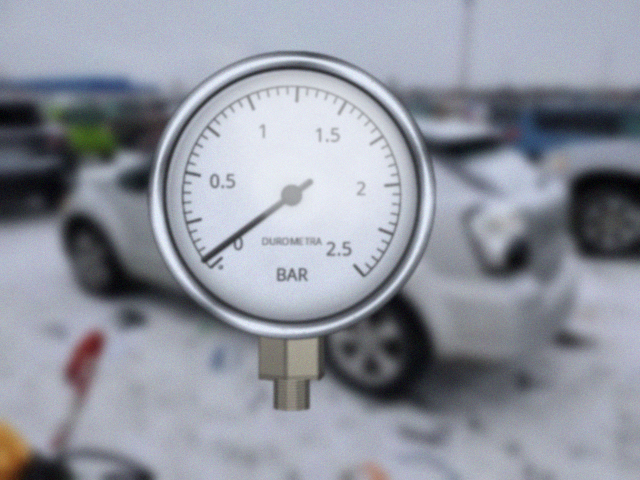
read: **0.05** bar
